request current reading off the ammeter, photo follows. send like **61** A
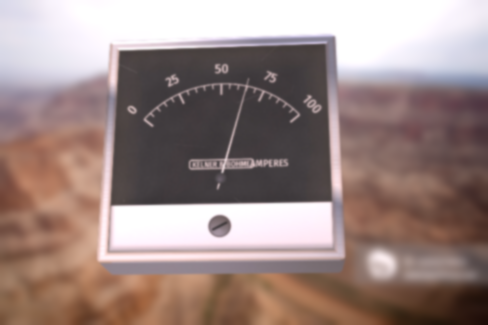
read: **65** A
